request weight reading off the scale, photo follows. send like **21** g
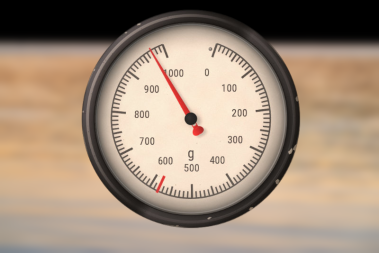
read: **970** g
